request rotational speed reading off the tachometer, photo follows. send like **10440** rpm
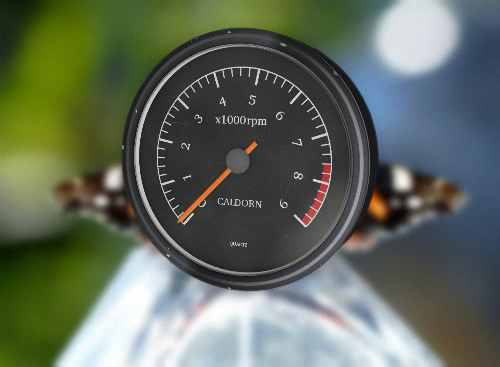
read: **100** rpm
